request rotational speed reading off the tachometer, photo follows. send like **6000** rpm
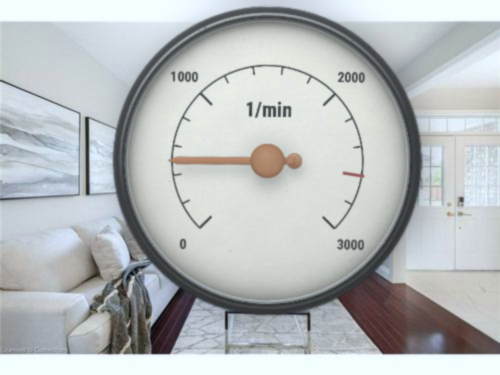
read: **500** rpm
